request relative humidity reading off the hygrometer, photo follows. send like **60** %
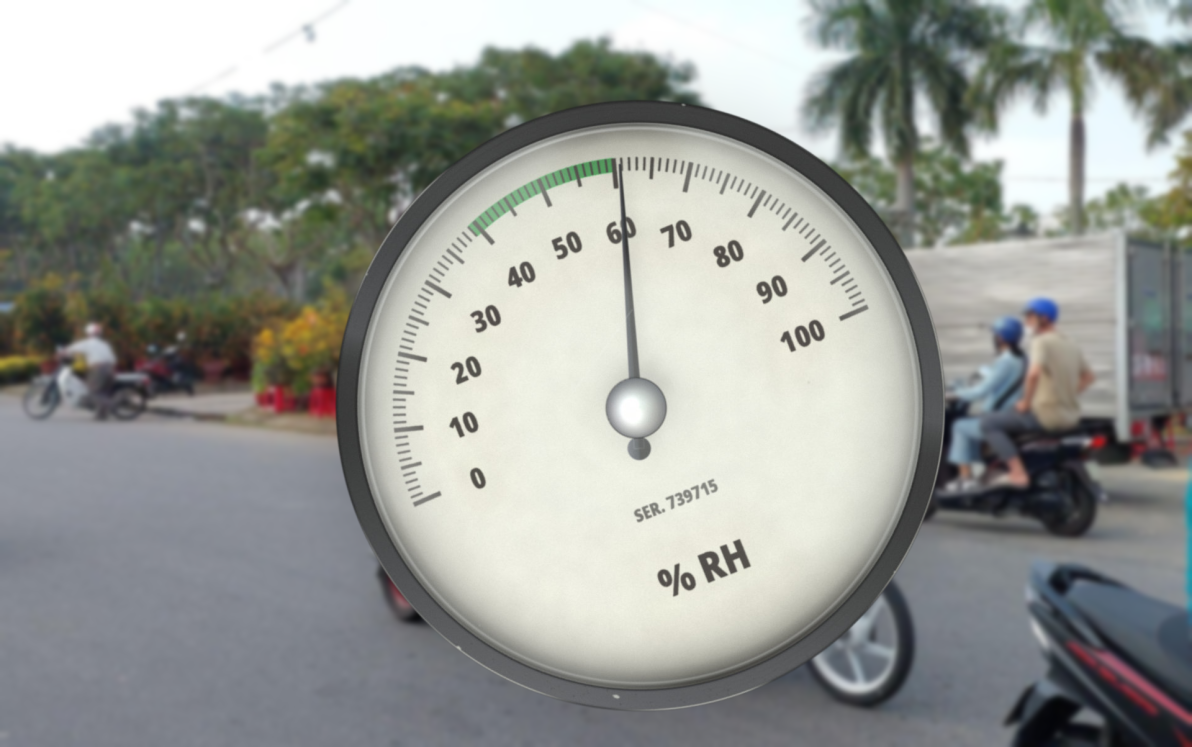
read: **61** %
